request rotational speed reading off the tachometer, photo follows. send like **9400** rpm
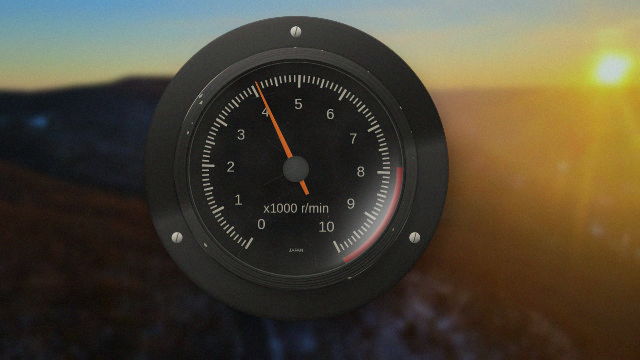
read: **4100** rpm
